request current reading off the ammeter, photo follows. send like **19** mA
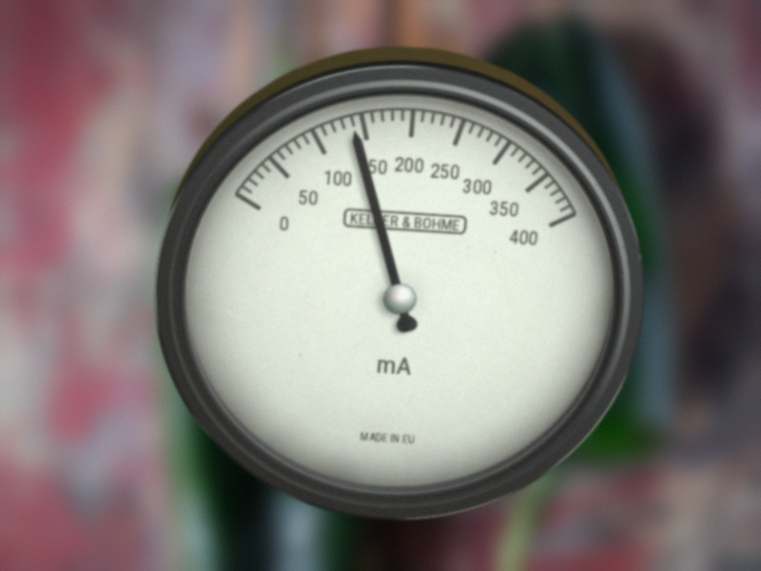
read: **140** mA
